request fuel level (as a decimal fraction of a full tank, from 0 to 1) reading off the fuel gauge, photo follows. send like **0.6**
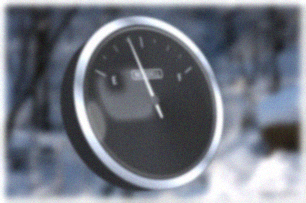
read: **0.375**
